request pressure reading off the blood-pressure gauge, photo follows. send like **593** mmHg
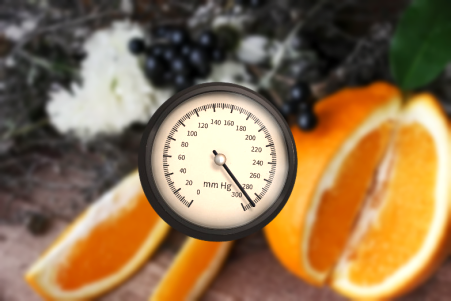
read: **290** mmHg
